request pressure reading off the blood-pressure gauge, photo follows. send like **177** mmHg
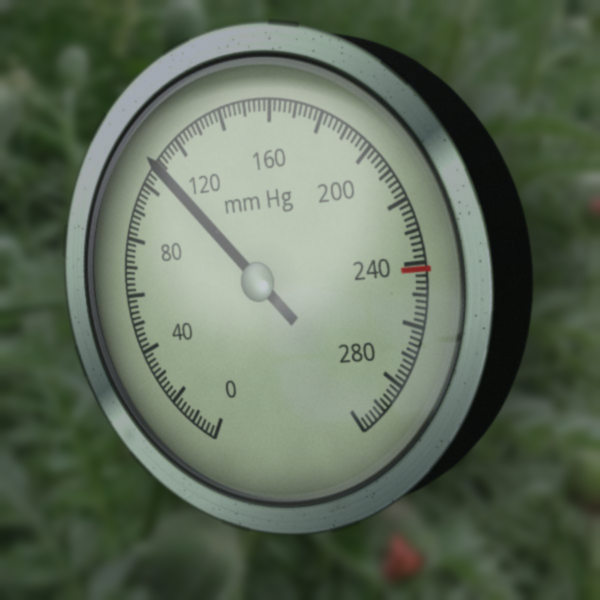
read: **110** mmHg
